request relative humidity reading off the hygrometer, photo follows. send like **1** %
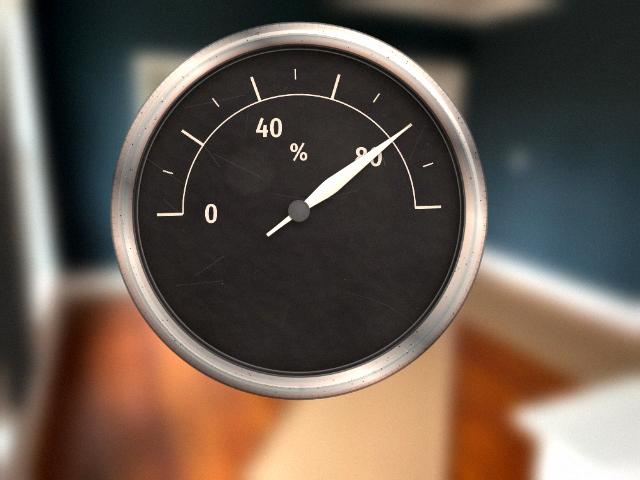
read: **80** %
